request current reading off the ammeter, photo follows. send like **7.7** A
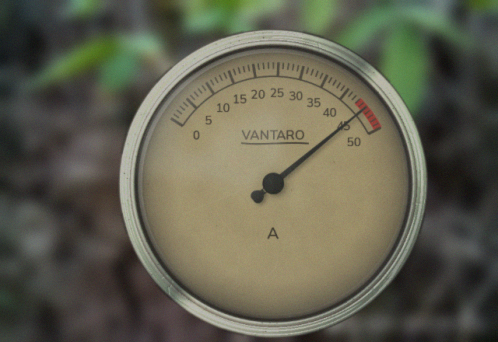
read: **45** A
